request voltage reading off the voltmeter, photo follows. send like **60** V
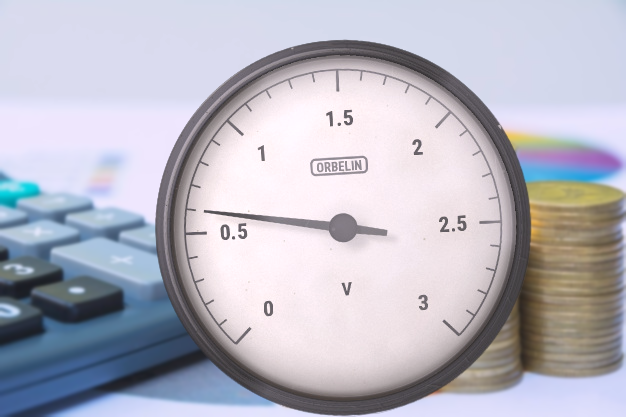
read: **0.6** V
